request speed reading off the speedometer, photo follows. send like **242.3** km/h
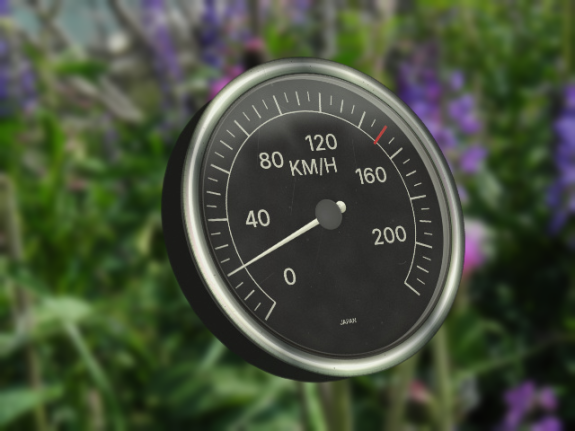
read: **20** km/h
